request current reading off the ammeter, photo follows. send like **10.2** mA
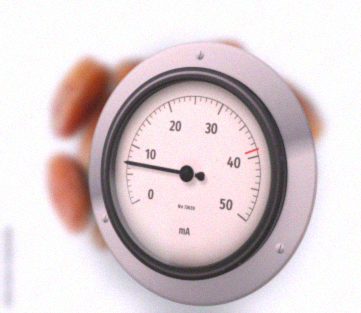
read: **7** mA
